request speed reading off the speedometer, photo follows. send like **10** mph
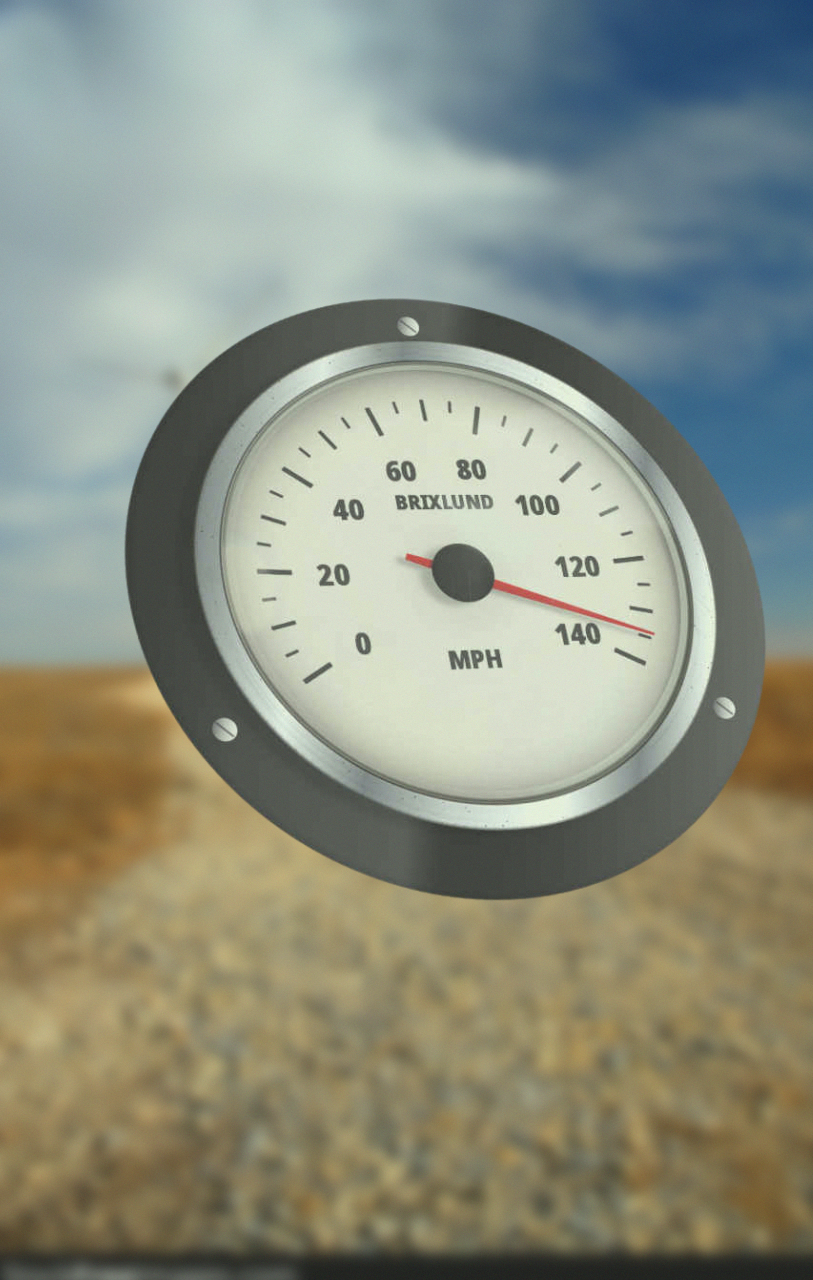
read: **135** mph
